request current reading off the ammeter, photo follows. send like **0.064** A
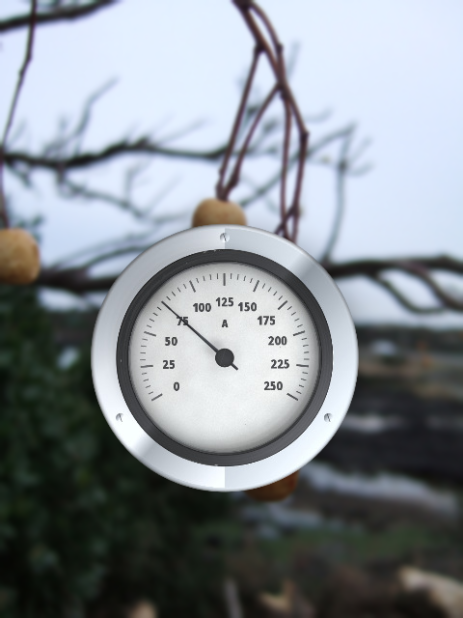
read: **75** A
